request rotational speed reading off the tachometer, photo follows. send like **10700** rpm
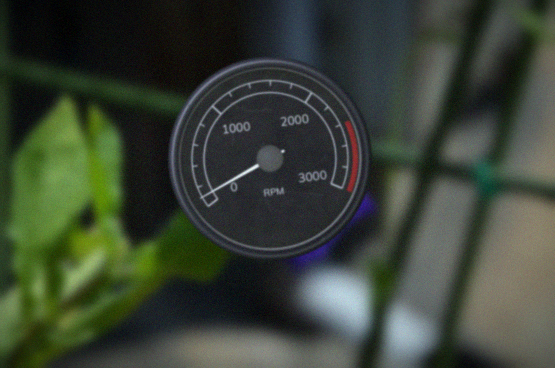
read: **100** rpm
